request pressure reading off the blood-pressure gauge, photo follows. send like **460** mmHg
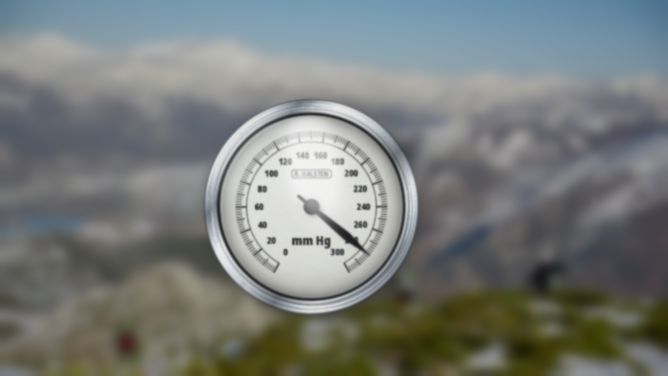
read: **280** mmHg
